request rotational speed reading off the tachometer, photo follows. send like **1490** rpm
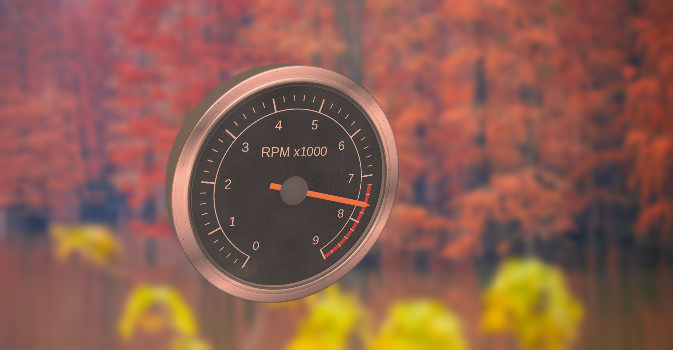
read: **7600** rpm
